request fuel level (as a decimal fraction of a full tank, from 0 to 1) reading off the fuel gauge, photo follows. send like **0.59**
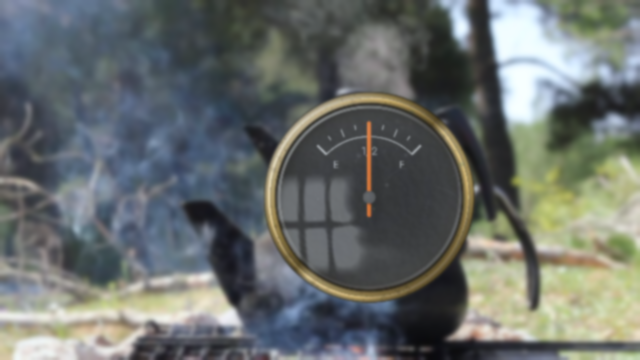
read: **0.5**
